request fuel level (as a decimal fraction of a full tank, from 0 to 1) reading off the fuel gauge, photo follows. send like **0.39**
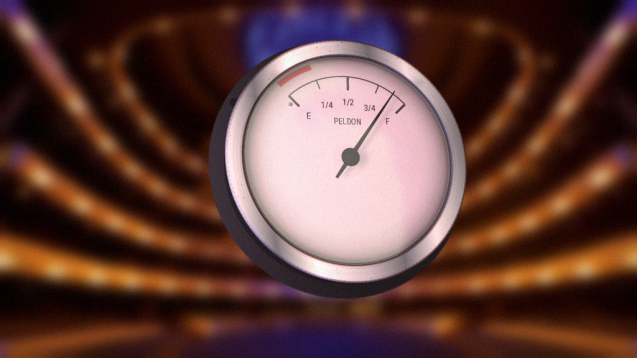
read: **0.875**
